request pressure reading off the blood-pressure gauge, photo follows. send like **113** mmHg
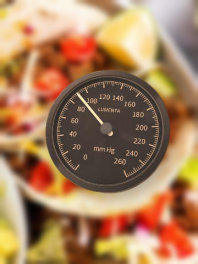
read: **90** mmHg
